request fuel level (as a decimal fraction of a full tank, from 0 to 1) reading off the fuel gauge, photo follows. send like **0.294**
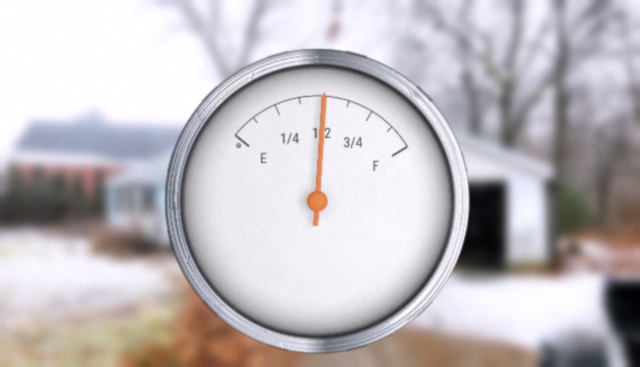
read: **0.5**
